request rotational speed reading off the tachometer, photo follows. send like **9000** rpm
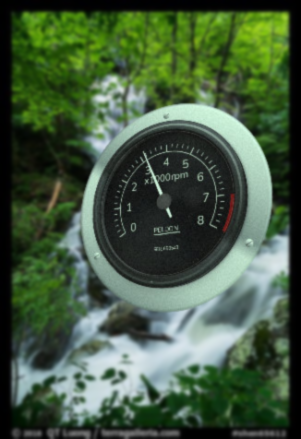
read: **3200** rpm
